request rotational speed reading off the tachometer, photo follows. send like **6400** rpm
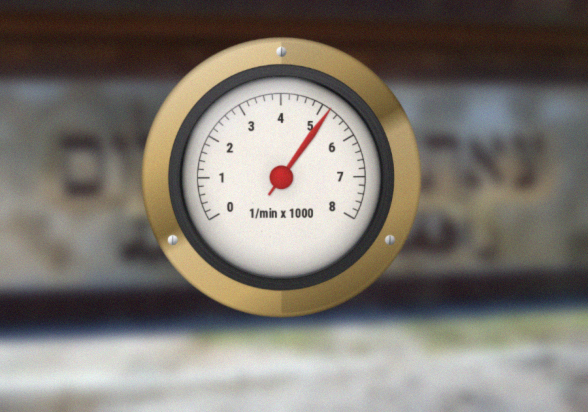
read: **5200** rpm
